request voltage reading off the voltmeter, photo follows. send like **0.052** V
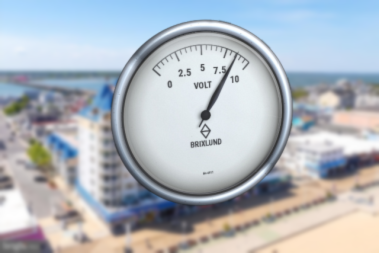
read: **8.5** V
